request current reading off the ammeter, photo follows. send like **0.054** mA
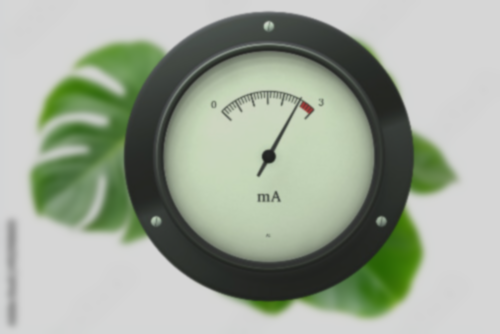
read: **2.5** mA
